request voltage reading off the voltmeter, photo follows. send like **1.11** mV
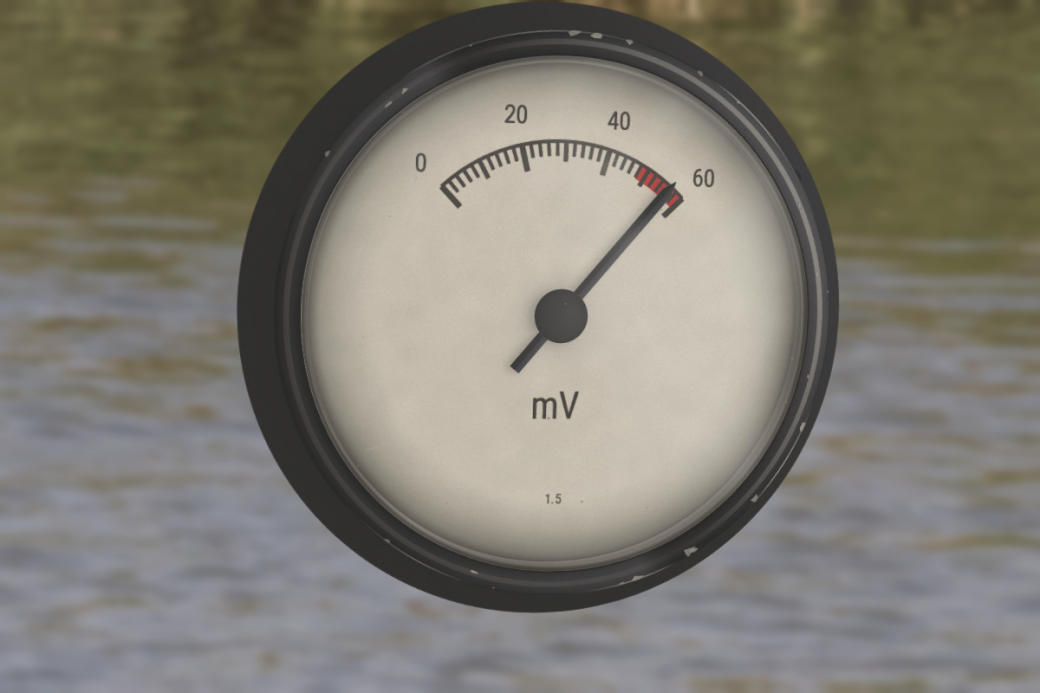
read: **56** mV
